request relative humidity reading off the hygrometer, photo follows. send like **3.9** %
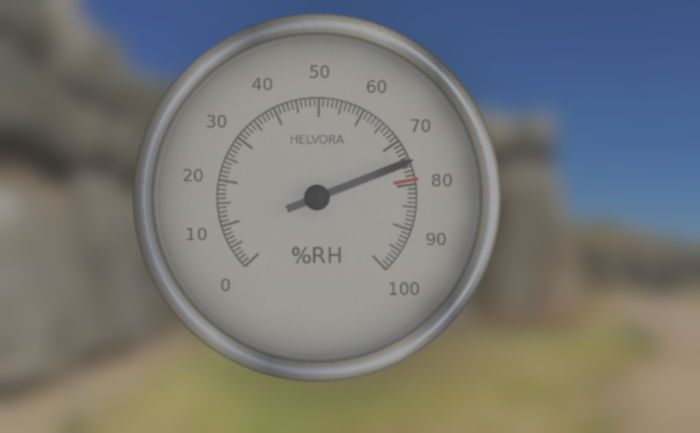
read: **75** %
